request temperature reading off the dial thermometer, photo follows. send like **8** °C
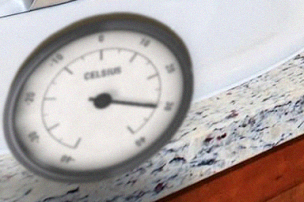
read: **30** °C
